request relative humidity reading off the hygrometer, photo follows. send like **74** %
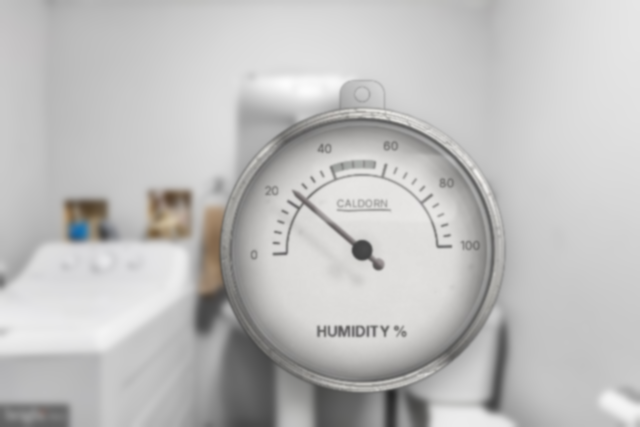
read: **24** %
